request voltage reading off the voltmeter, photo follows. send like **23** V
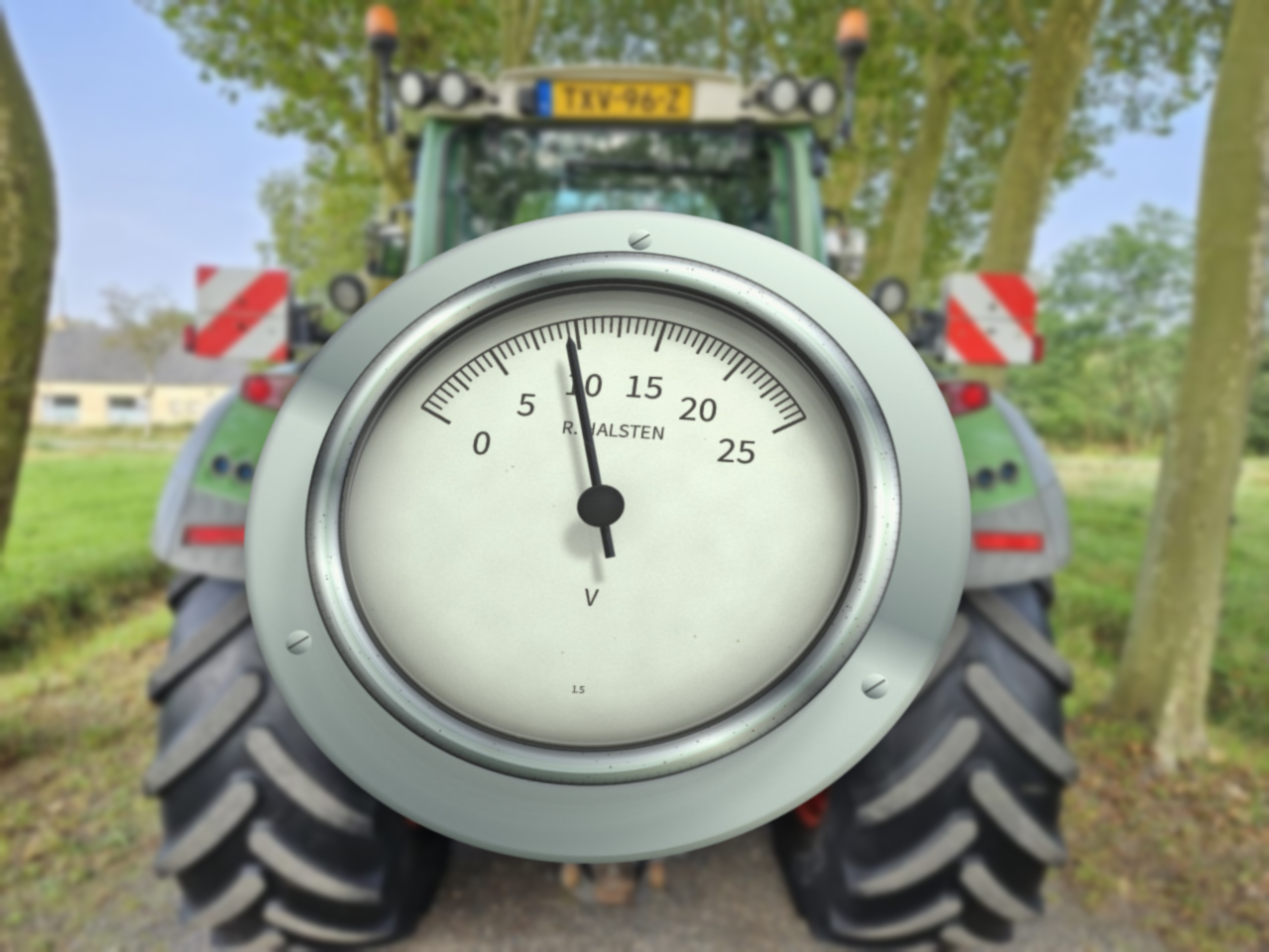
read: **9.5** V
